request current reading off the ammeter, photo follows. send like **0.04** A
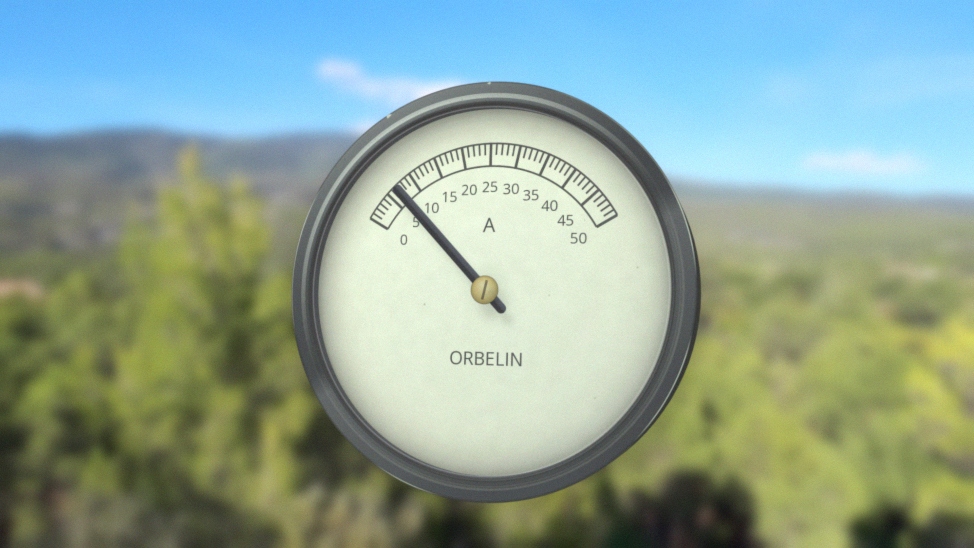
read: **7** A
